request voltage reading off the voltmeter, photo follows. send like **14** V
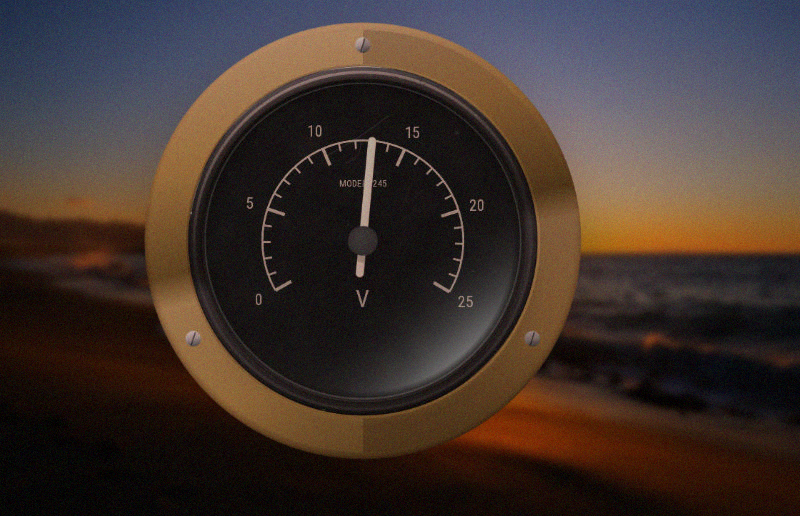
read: **13** V
